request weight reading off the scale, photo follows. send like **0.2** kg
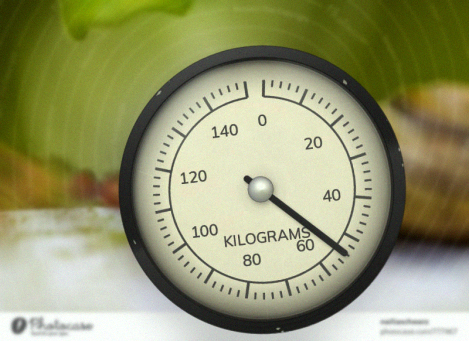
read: **54** kg
